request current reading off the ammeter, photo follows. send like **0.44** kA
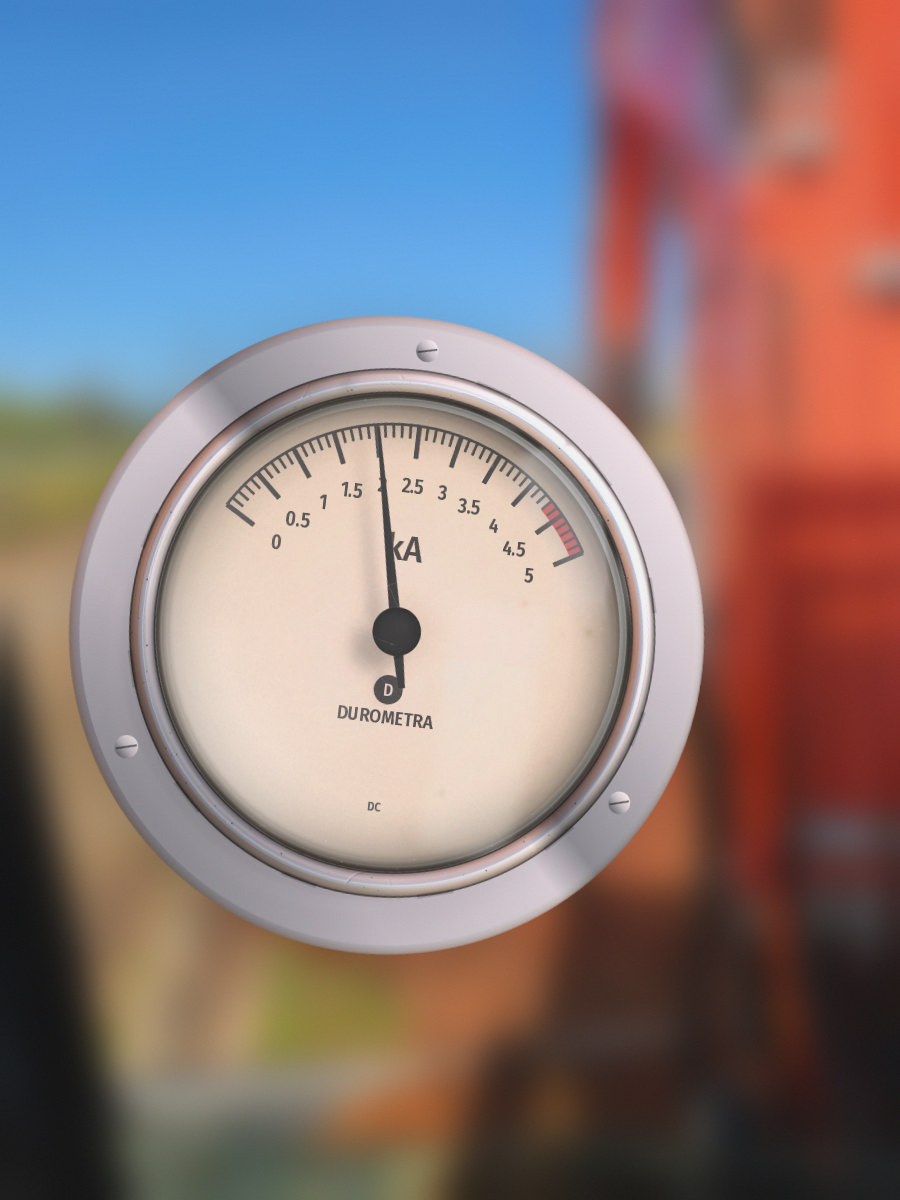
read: **2** kA
